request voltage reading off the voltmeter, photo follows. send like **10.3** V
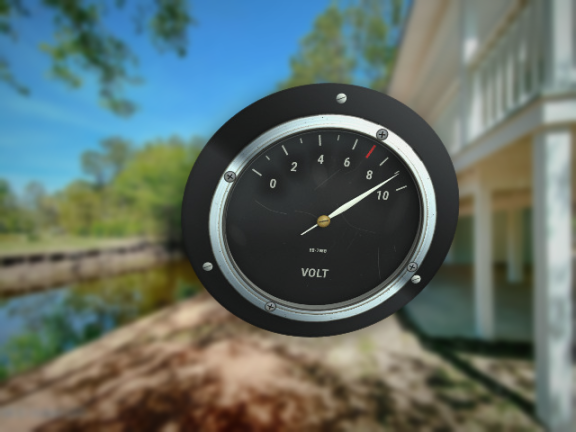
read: **9** V
